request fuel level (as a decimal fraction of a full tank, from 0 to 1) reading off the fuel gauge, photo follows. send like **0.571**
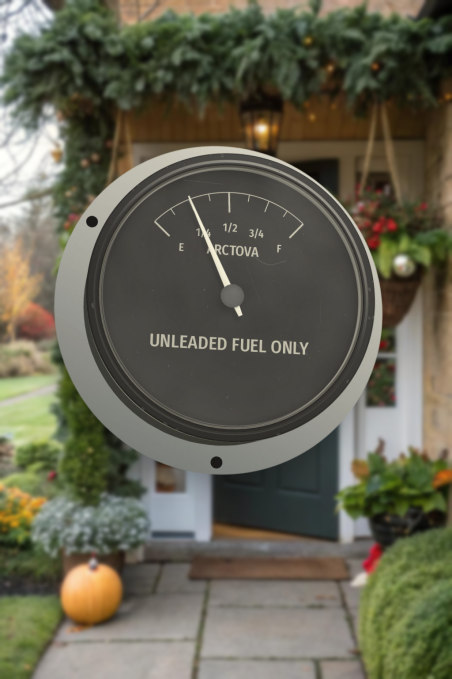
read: **0.25**
